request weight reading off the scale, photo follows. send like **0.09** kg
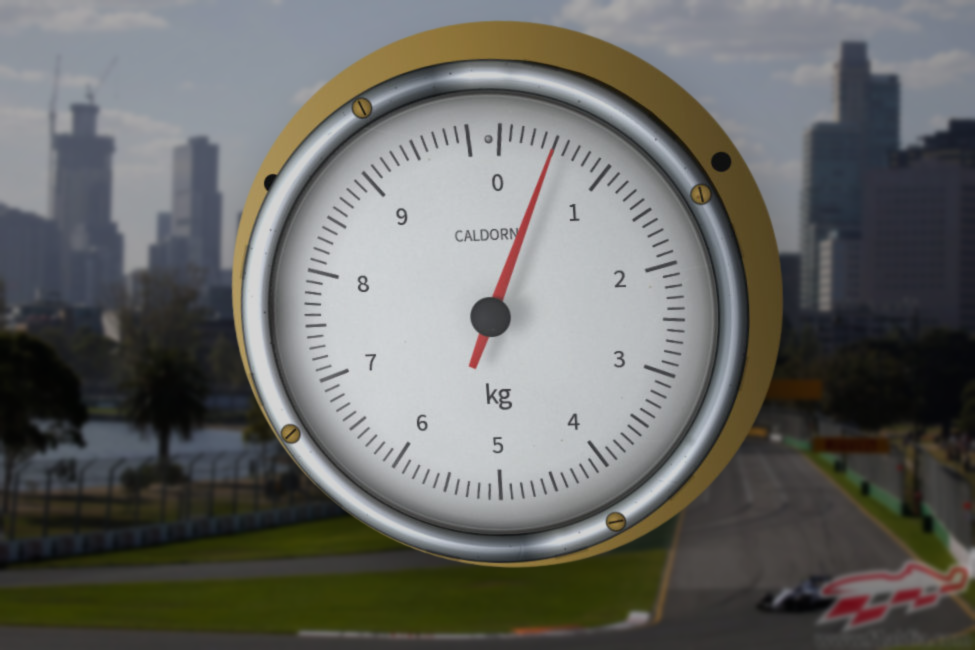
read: **0.5** kg
